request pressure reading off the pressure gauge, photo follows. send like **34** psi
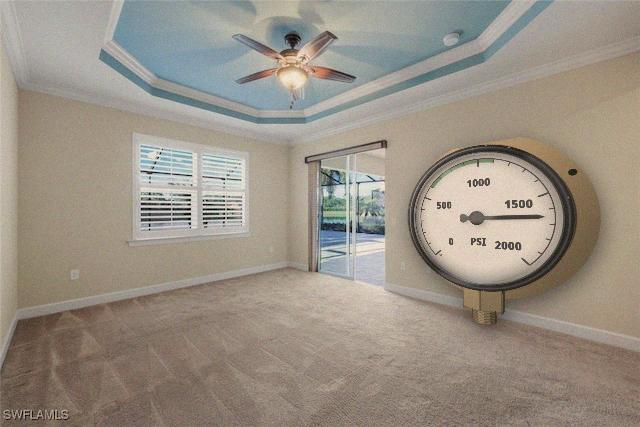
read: **1650** psi
